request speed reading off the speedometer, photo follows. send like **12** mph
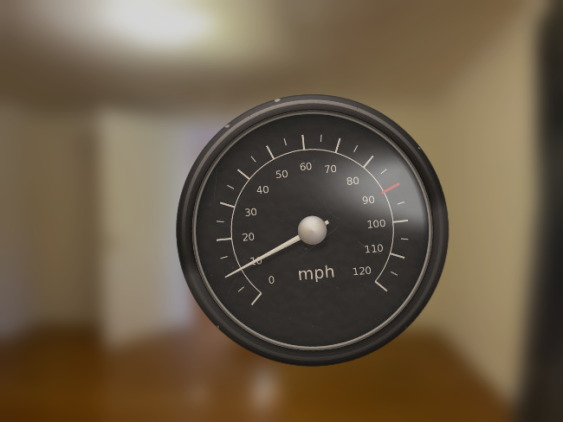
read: **10** mph
